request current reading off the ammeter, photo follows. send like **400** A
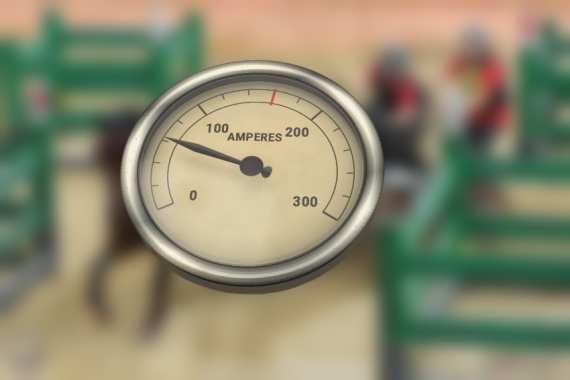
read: **60** A
